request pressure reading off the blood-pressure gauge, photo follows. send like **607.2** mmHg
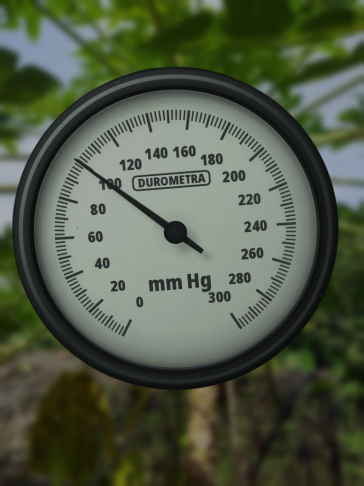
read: **100** mmHg
